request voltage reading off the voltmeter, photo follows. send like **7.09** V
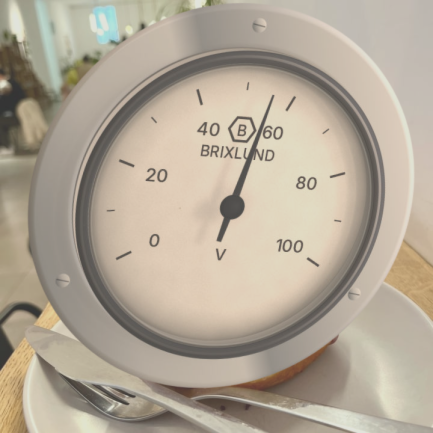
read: **55** V
